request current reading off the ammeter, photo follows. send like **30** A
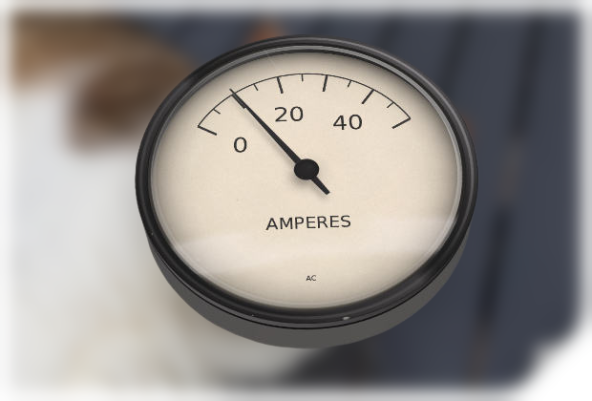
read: **10** A
